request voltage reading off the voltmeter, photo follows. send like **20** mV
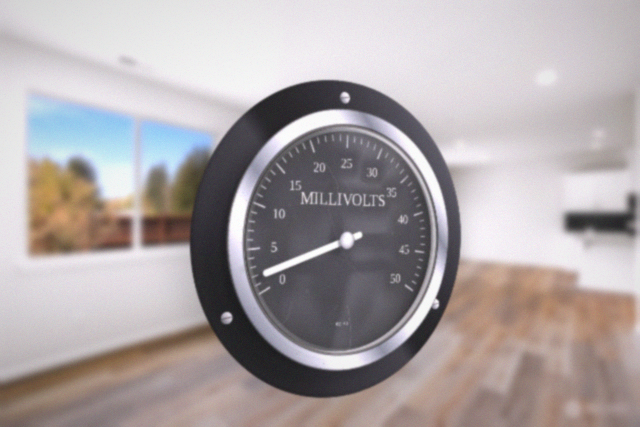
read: **2** mV
